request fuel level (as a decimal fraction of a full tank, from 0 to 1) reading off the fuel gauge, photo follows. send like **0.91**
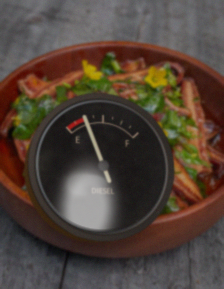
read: **0.25**
